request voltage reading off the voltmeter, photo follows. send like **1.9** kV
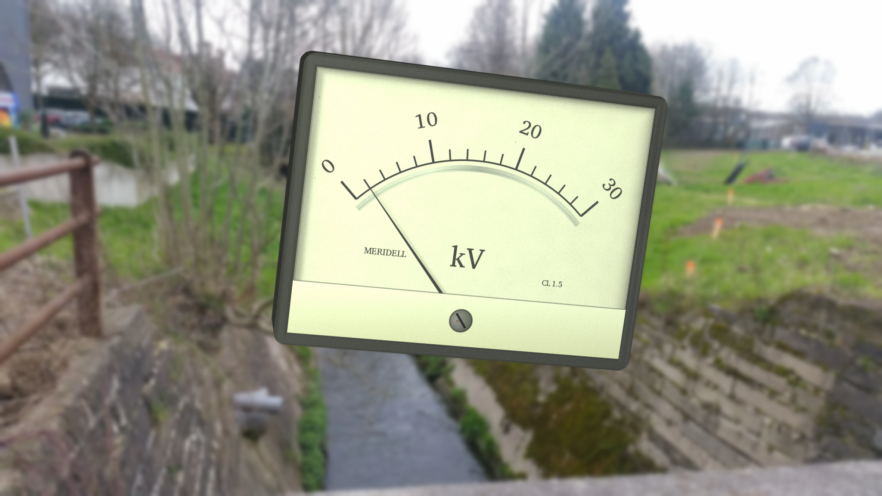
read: **2** kV
